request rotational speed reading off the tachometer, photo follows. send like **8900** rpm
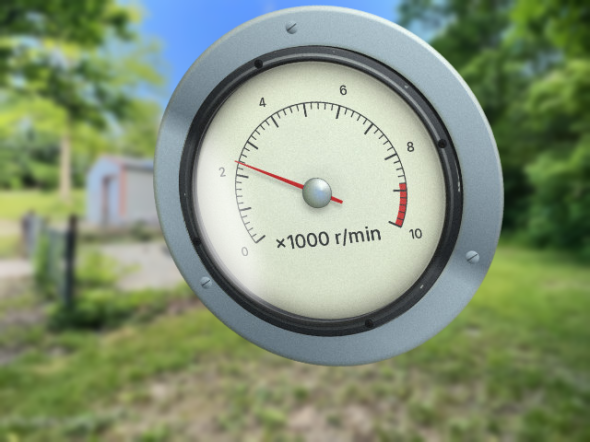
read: **2400** rpm
